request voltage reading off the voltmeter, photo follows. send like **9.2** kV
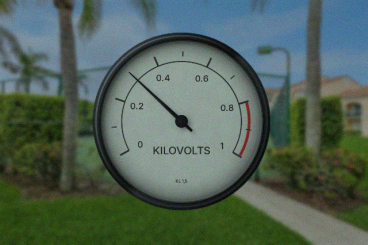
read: **0.3** kV
